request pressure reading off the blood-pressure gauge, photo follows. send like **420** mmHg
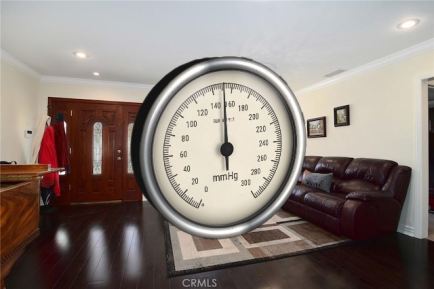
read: **150** mmHg
